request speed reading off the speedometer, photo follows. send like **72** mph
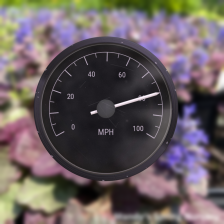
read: **80** mph
